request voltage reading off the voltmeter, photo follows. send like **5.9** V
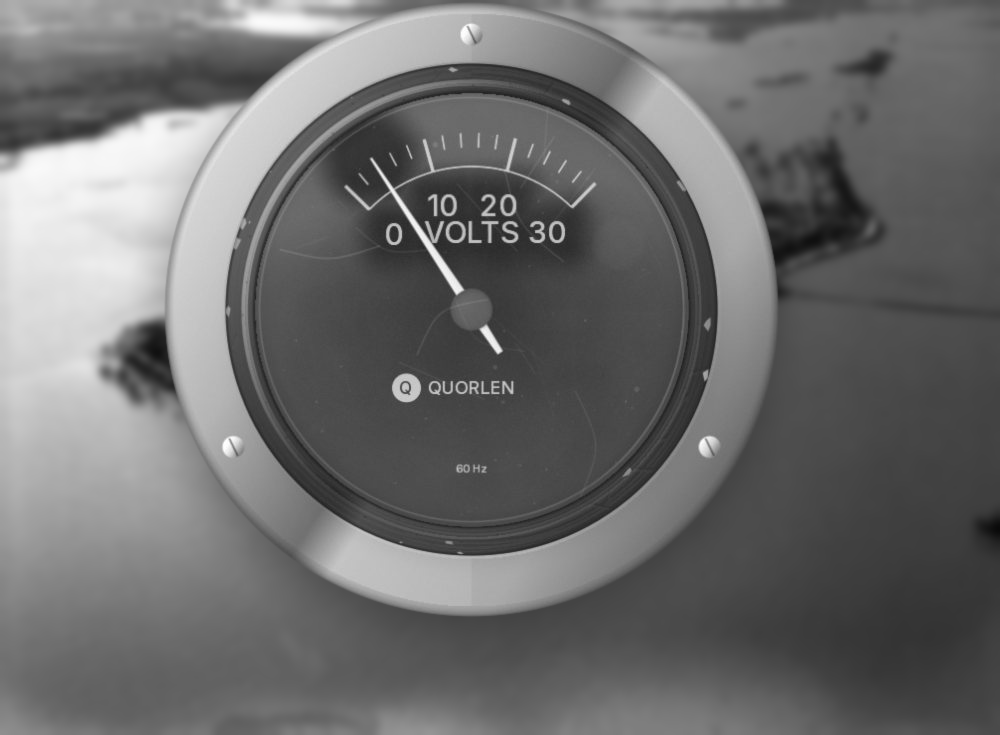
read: **4** V
